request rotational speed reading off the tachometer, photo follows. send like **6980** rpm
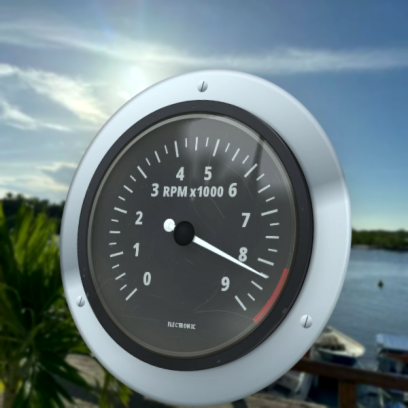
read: **8250** rpm
